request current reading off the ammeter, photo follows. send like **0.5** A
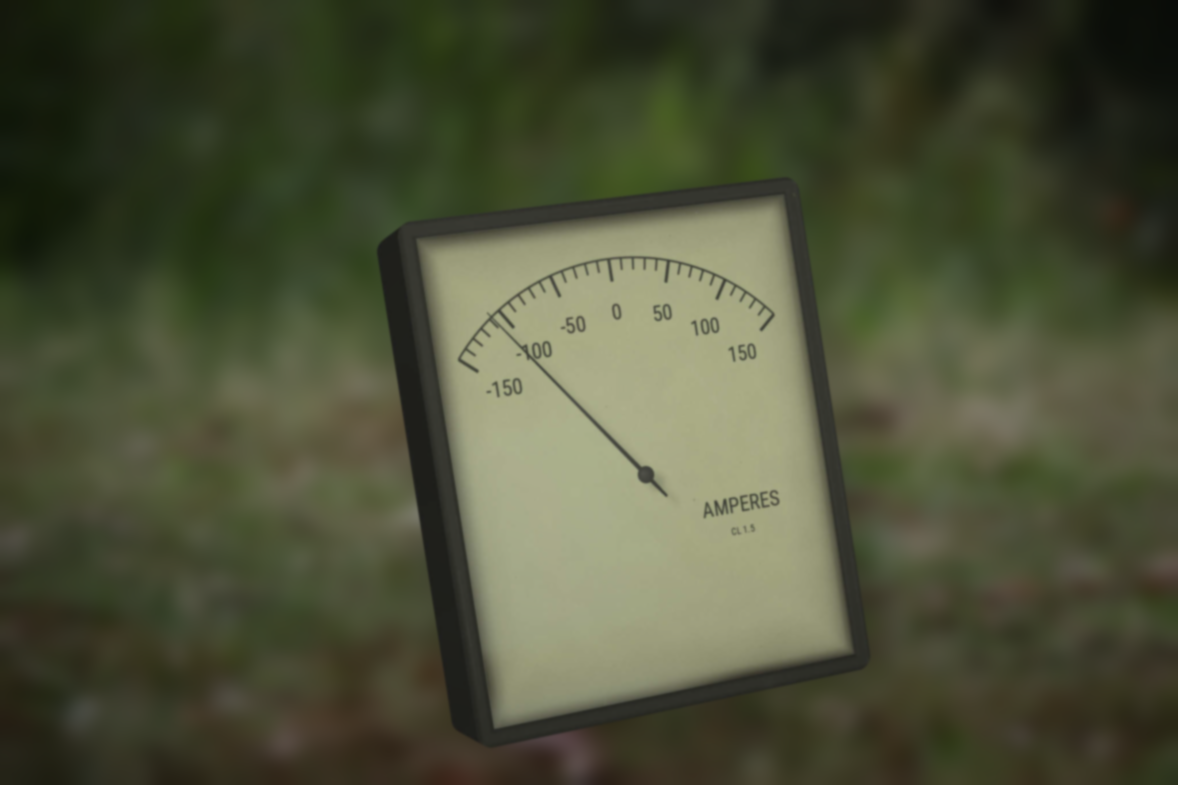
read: **-110** A
